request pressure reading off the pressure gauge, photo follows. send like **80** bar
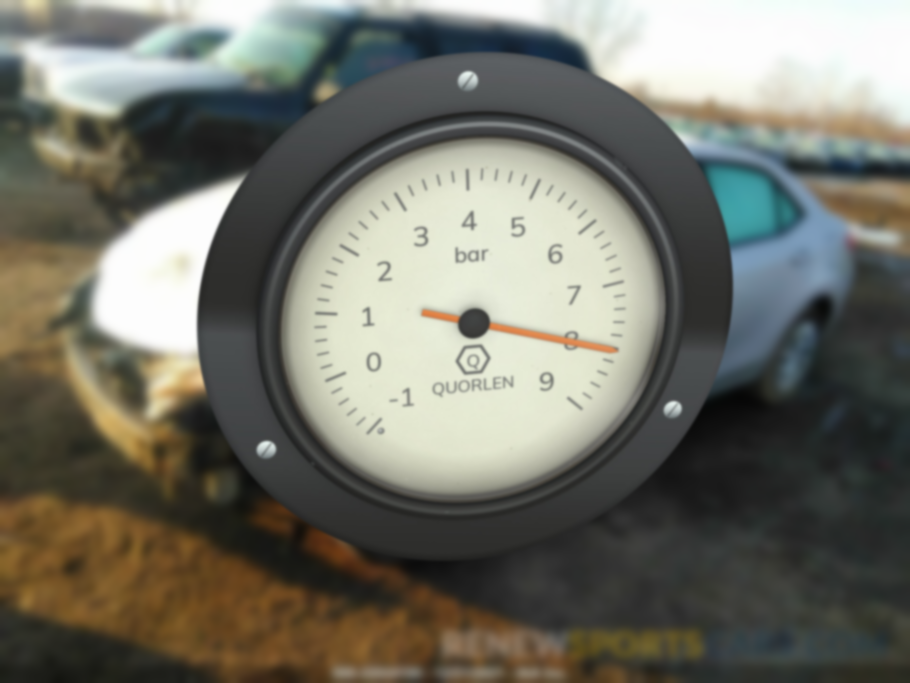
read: **8** bar
